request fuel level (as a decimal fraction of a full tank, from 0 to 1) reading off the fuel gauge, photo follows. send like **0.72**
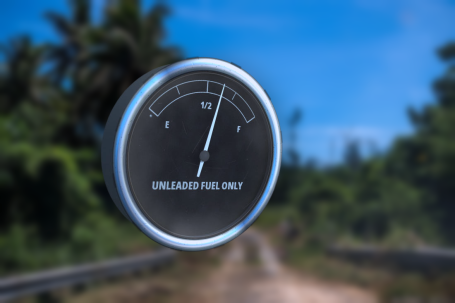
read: **0.625**
